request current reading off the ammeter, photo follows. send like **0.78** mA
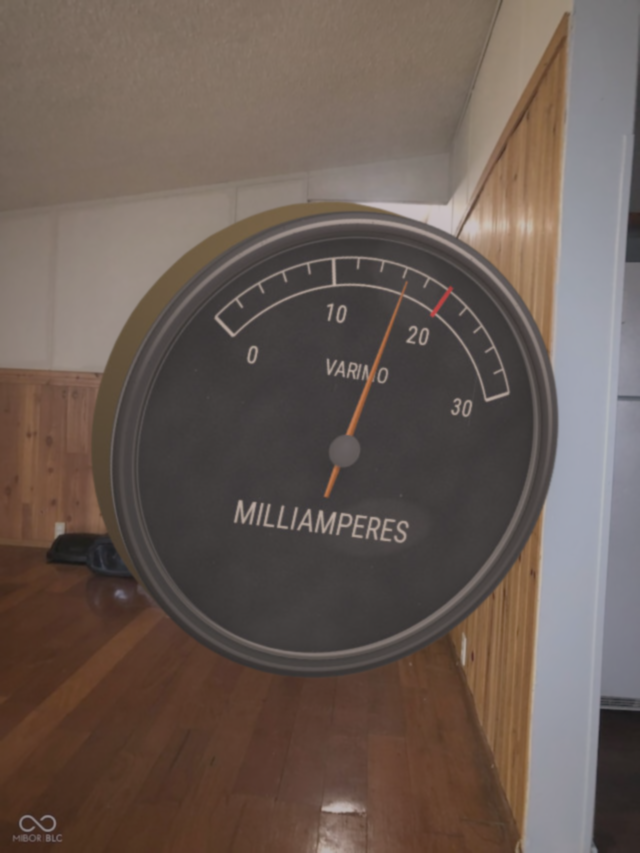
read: **16** mA
